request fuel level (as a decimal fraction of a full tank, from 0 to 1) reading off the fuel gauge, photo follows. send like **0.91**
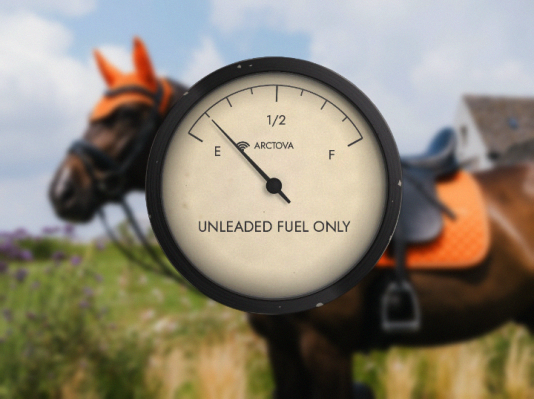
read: **0.125**
